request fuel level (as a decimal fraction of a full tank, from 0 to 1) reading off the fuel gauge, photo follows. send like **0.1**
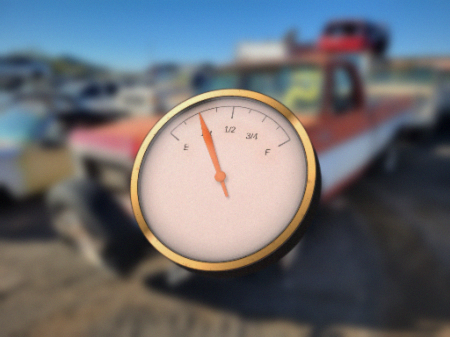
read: **0.25**
